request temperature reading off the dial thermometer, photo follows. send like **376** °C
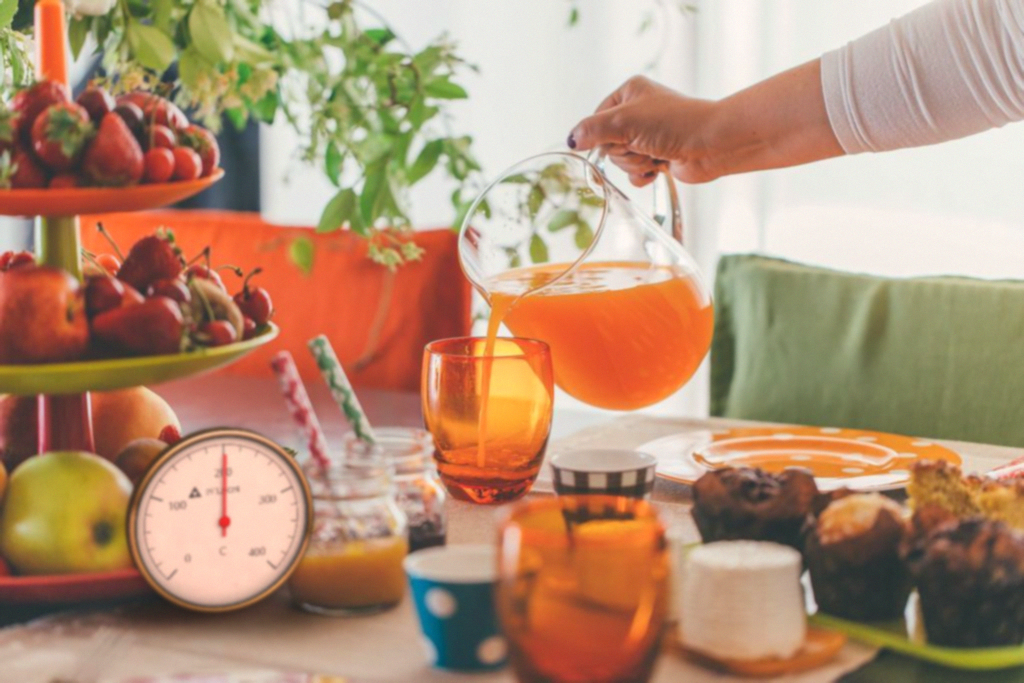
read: **200** °C
